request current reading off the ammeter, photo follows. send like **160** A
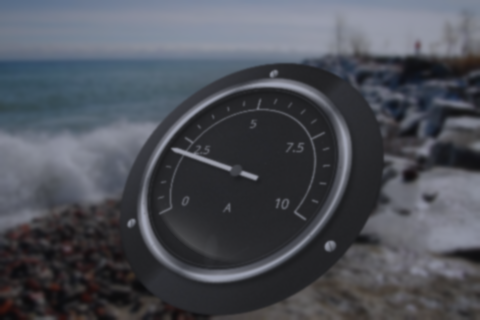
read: **2** A
